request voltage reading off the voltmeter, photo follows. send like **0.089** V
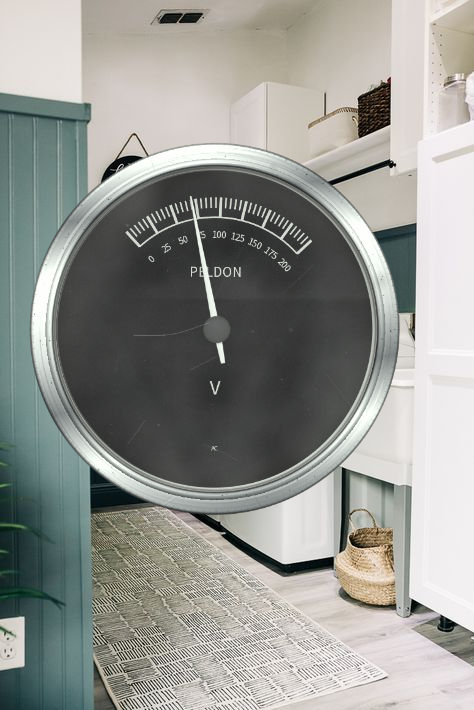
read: **70** V
